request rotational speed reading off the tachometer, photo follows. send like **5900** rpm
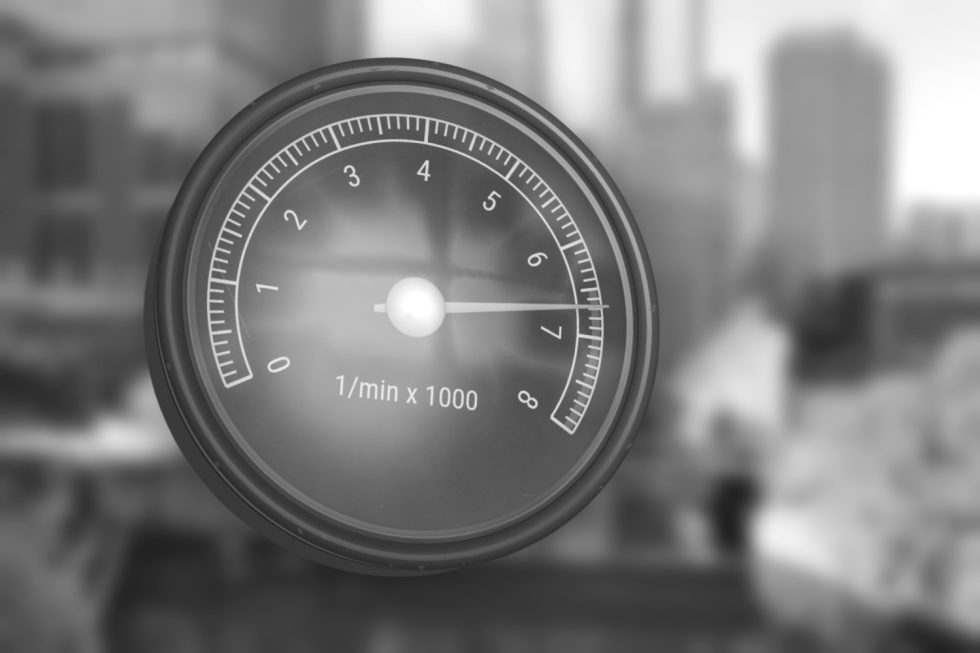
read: **6700** rpm
